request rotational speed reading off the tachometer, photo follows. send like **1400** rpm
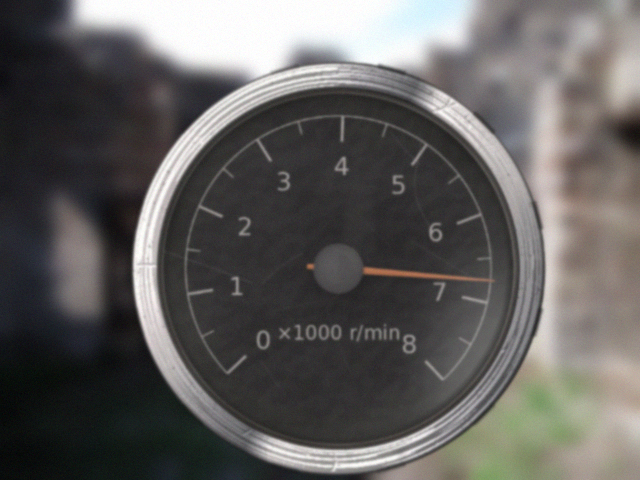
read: **6750** rpm
